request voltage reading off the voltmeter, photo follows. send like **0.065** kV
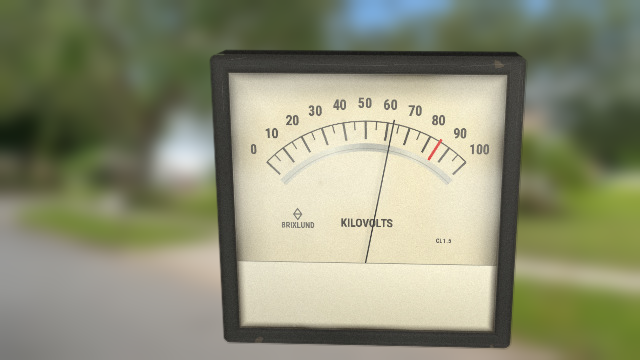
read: **62.5** kV
